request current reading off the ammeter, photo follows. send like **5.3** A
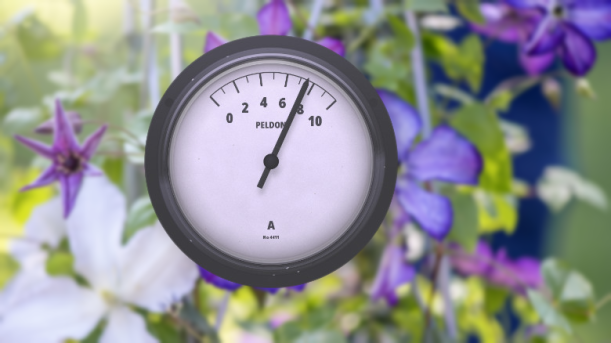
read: **7.5** A
